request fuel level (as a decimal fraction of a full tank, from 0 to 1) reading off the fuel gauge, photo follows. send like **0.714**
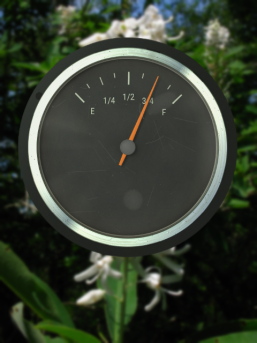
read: **0.75**
